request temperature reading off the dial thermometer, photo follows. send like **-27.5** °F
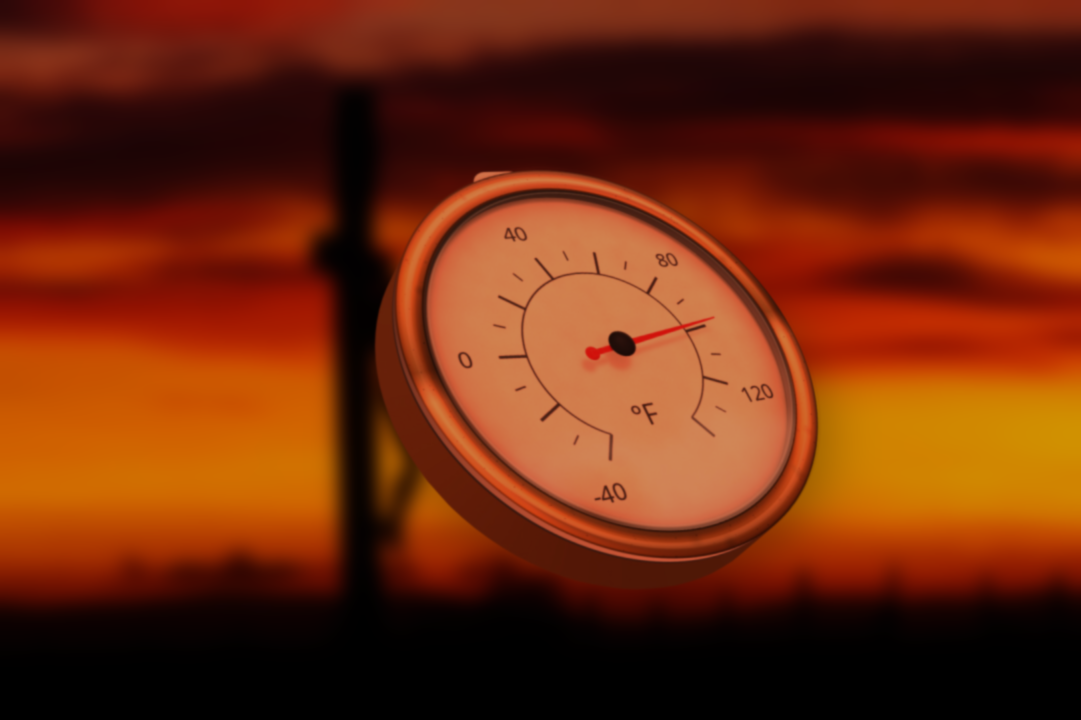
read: **100** °F
